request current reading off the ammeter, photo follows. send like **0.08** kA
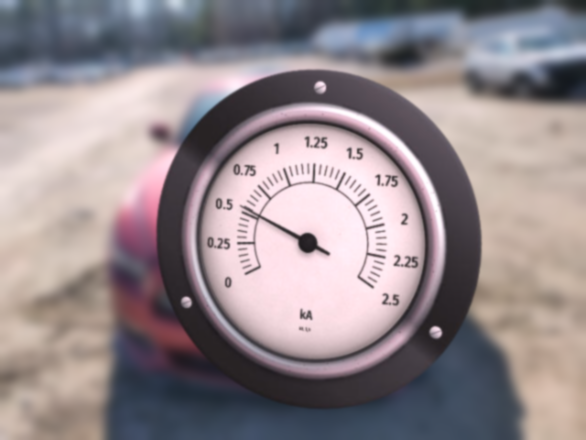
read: **0.55** kA
